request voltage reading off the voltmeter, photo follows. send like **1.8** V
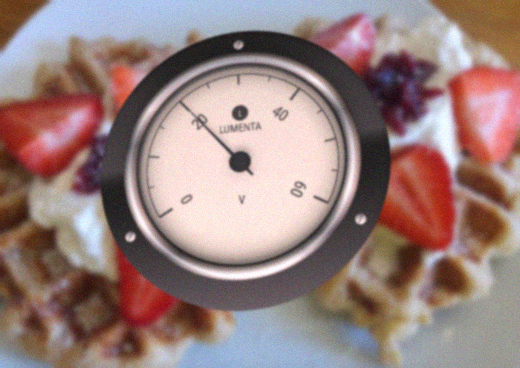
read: **20** V
